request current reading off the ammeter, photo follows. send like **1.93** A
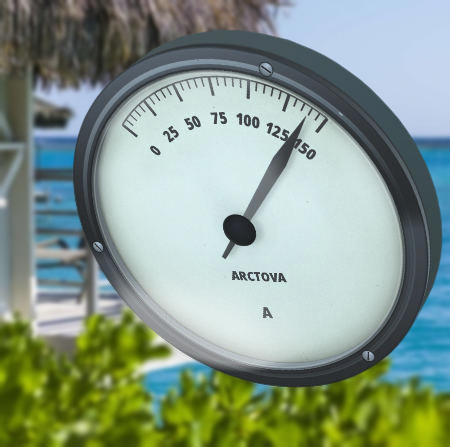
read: **140** A
